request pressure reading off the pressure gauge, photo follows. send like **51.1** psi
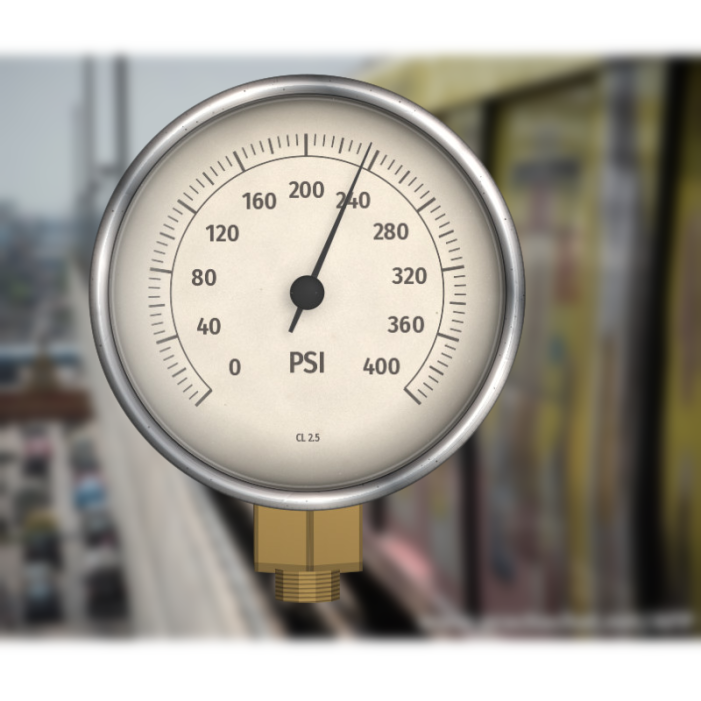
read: **235** psi
